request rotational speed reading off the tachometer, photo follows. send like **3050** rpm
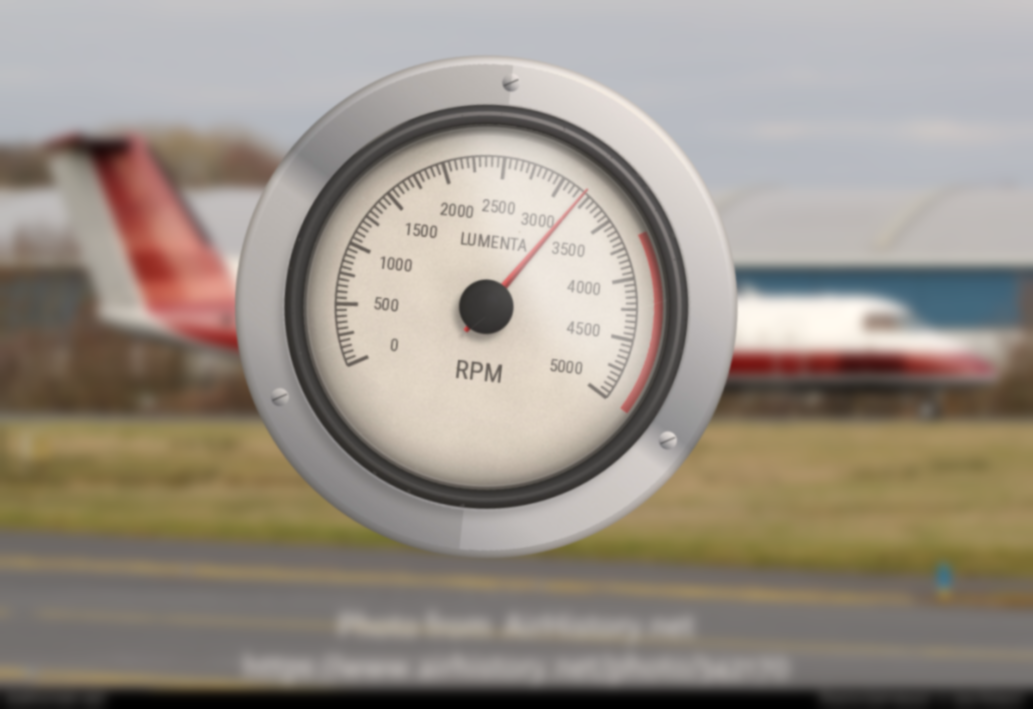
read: **3200** rpm
